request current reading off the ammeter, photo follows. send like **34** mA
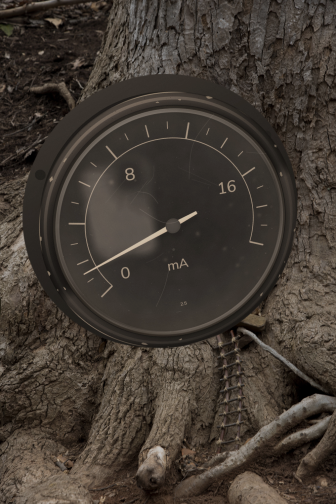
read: **1.5** mA
